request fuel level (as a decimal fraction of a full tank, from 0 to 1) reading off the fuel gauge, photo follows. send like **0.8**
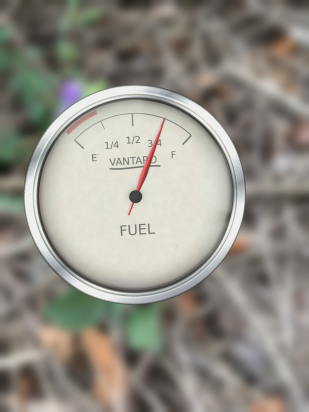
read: **0.75**
